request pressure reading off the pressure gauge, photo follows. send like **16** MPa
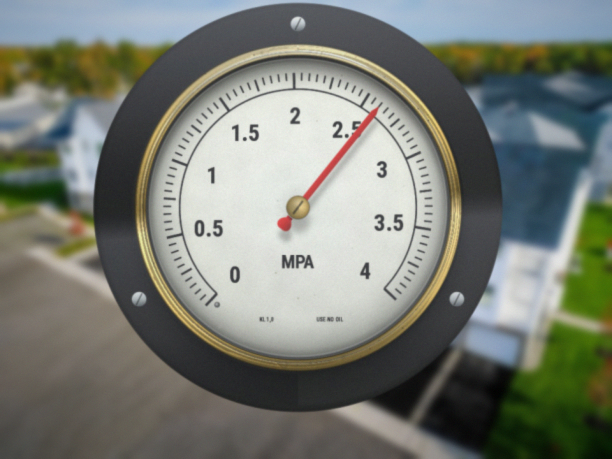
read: **2.6** MPa
